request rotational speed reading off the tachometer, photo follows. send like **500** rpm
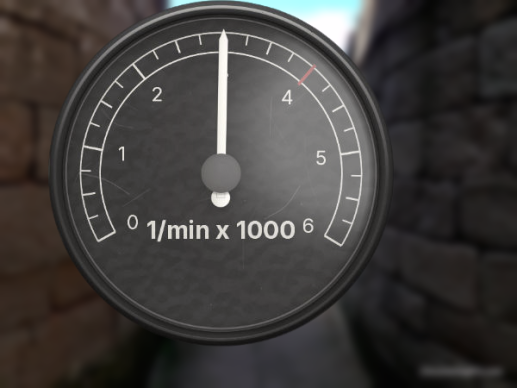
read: **3000** rpm
